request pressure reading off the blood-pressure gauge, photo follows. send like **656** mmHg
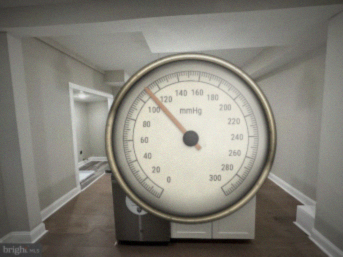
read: **110** mmHg
